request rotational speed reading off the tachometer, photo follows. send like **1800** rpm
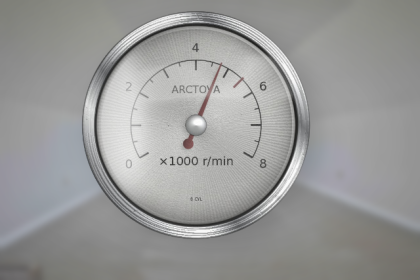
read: **4750** rpm
